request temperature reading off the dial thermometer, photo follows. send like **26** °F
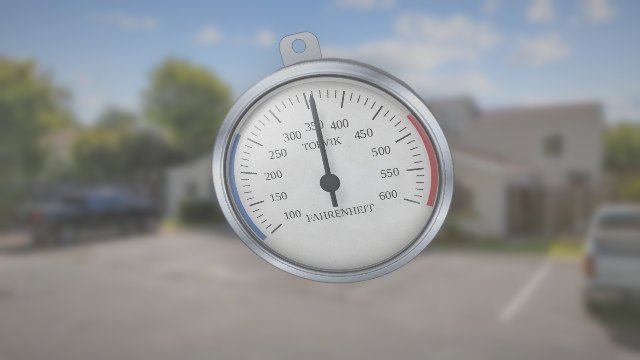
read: **360** °F
